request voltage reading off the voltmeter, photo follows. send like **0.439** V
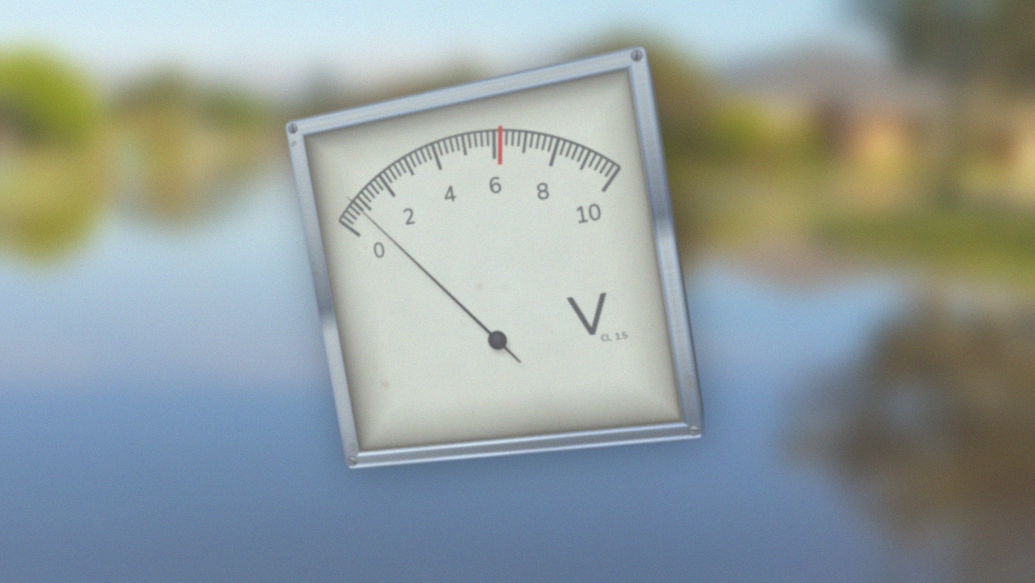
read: **0.8** V
